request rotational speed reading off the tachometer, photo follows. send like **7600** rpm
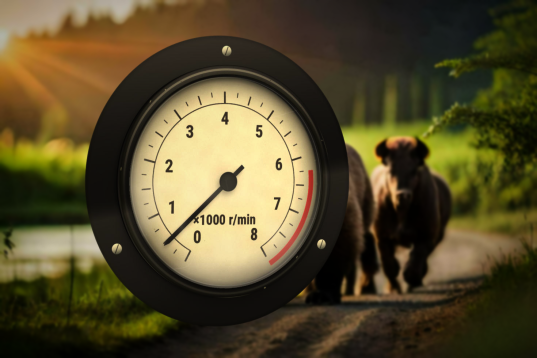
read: **500** rpm
